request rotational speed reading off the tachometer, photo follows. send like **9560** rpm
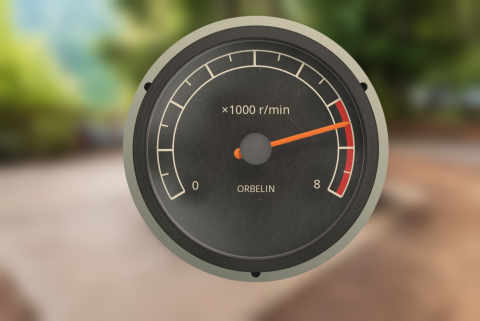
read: **6500** rpm
